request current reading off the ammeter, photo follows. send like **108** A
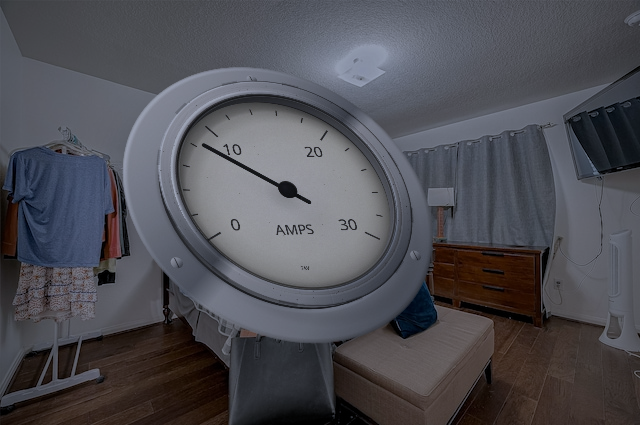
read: **8** A
